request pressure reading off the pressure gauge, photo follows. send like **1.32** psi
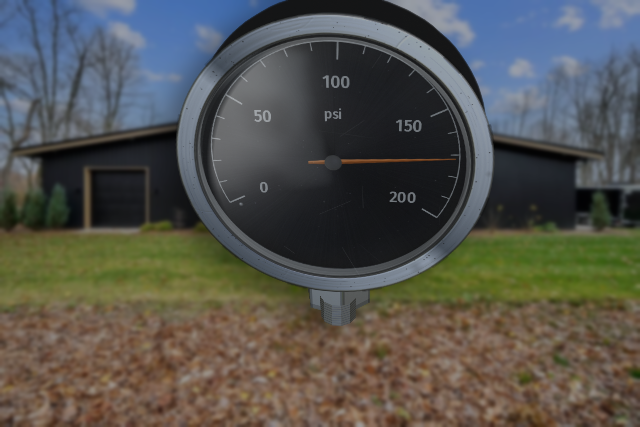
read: **170** psi
